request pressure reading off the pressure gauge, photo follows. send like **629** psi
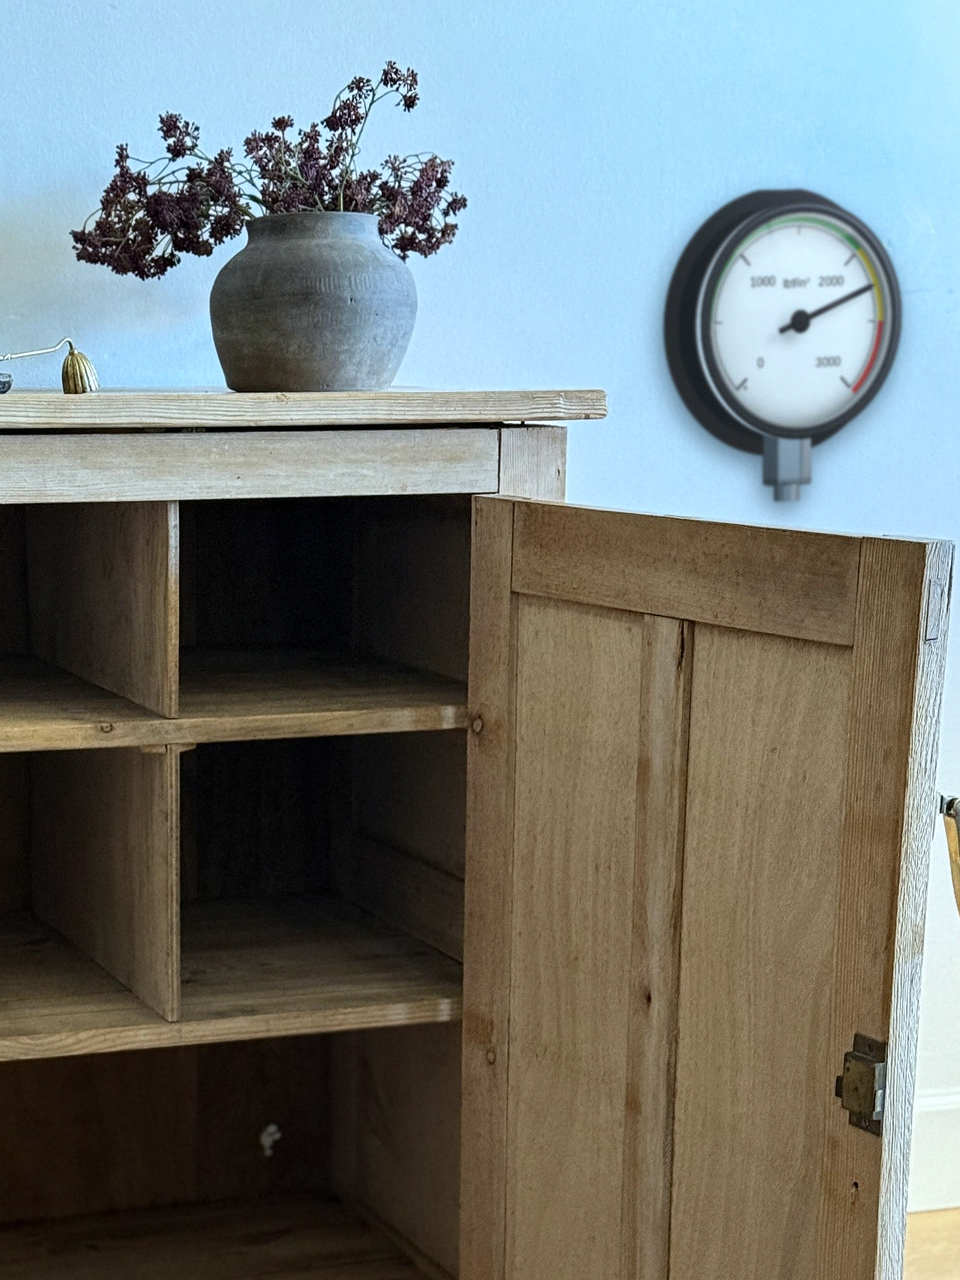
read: **2250** psi
